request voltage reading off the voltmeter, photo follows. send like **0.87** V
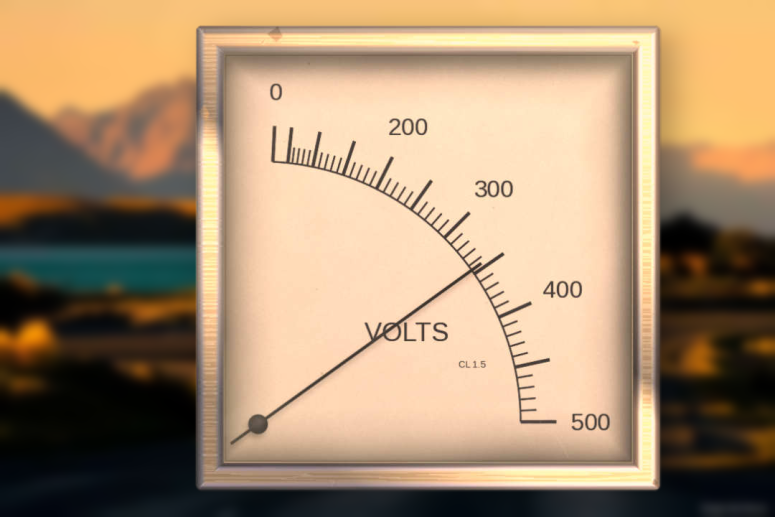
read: **345** V
